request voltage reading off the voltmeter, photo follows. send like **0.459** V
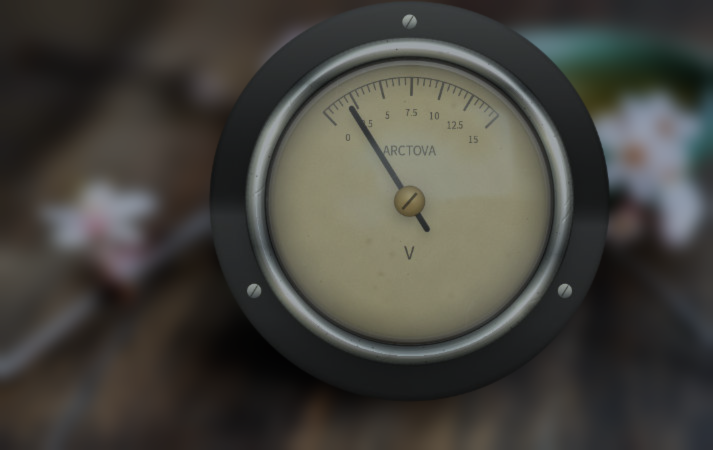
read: **2** V
